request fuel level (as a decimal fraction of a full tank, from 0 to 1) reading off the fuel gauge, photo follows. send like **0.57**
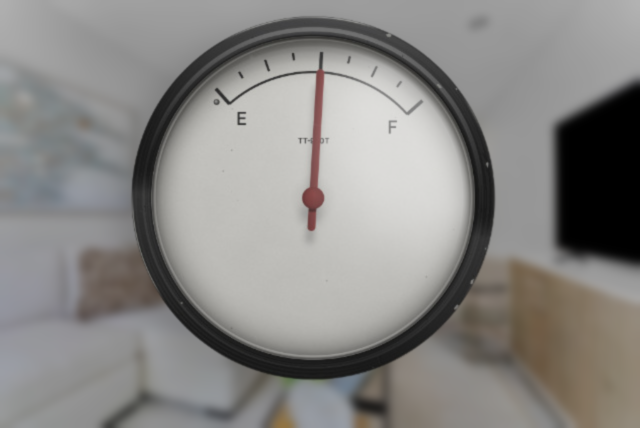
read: **0.5**
